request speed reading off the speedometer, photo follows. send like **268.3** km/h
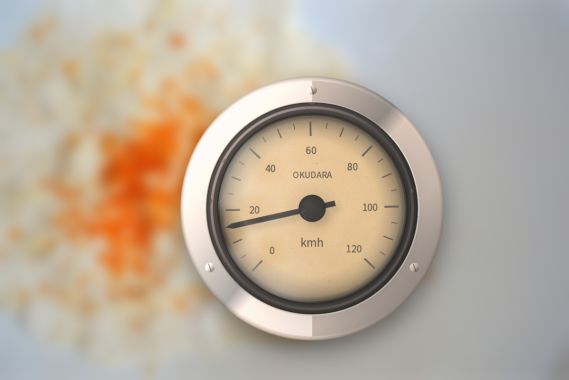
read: **15** km/h
